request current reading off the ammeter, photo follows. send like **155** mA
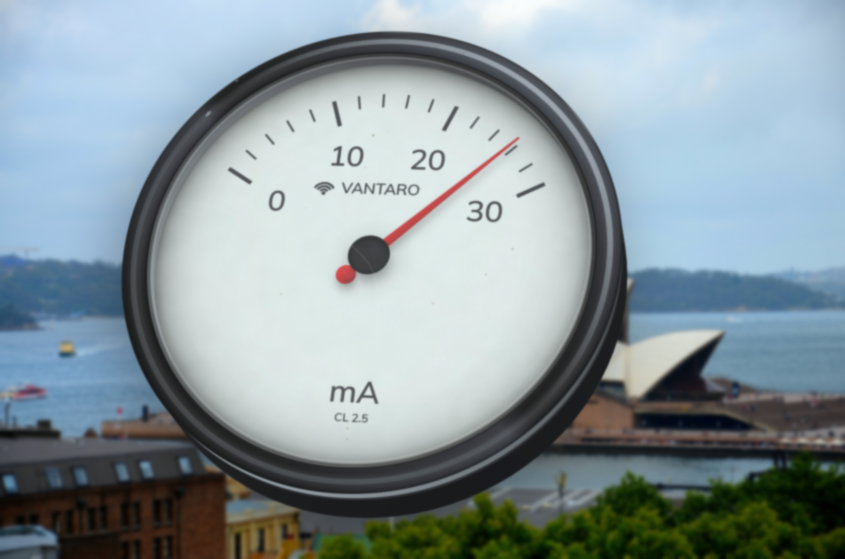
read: **26** mA
